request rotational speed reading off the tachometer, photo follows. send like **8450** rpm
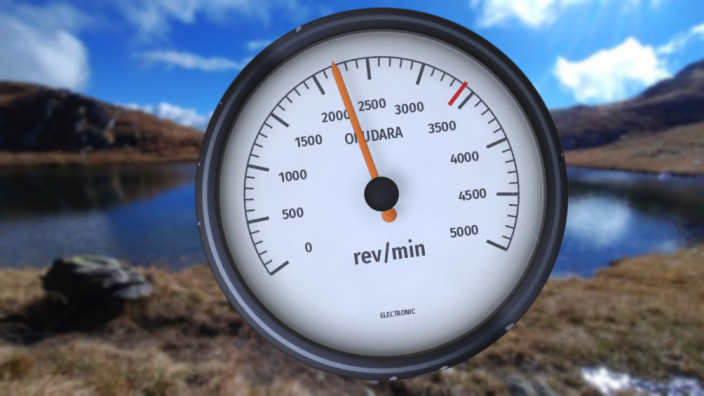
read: **2200** rpm
